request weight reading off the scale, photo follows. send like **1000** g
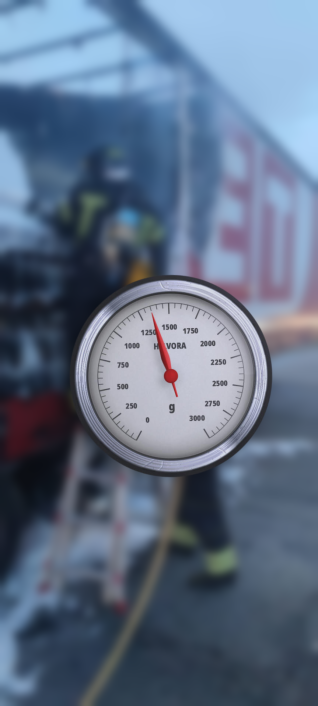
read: **1350** g
